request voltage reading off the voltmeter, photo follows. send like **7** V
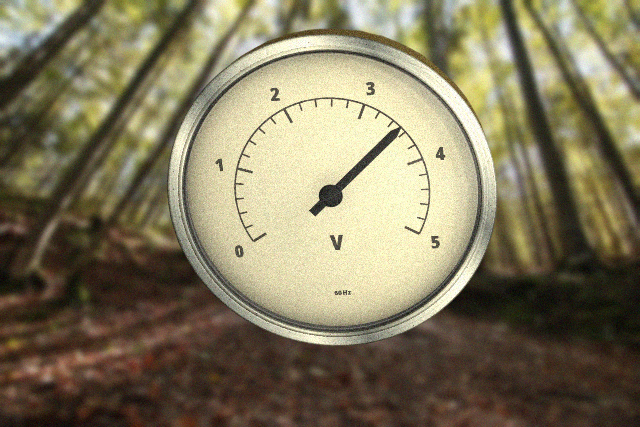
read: **3.5** V
